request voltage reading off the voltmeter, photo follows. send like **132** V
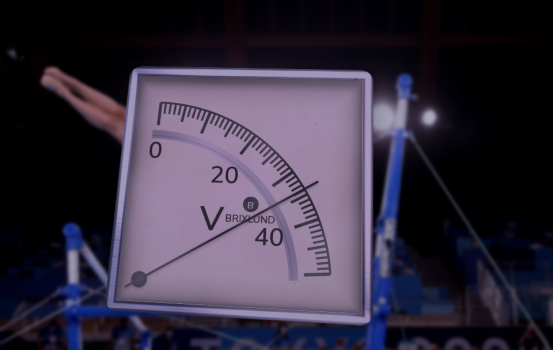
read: **34** V
